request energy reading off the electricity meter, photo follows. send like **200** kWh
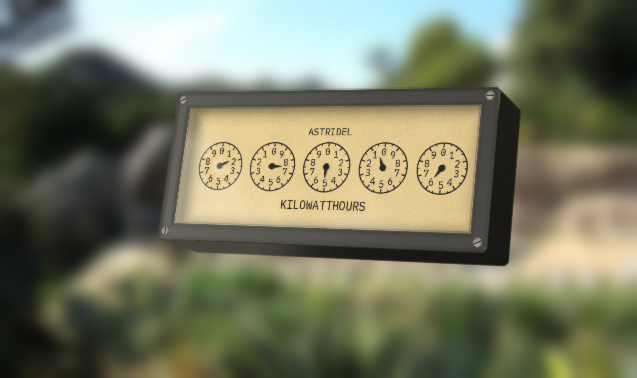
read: **17506** kWh
